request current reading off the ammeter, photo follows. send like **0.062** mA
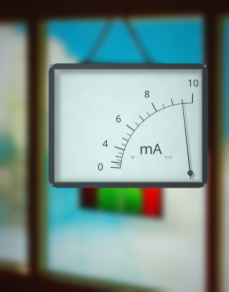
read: **9.5** mA
